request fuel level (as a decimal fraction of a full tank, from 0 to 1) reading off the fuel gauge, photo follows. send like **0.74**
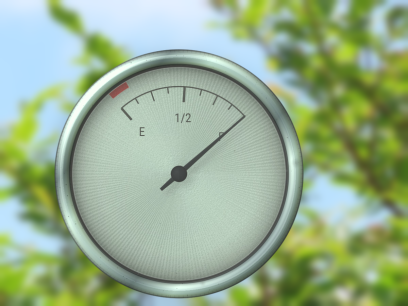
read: **1**
